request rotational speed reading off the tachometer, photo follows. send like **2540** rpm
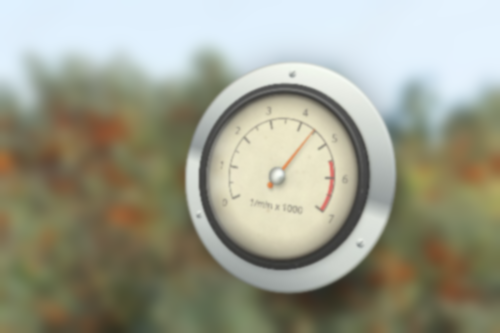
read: **4500** rpm
